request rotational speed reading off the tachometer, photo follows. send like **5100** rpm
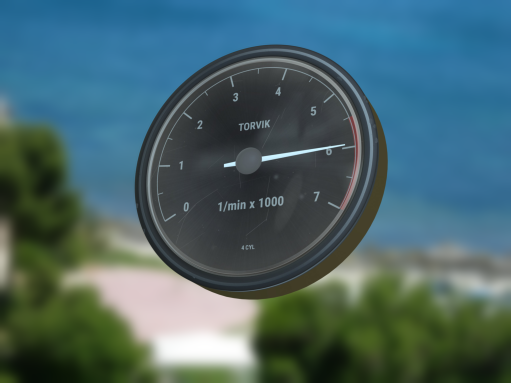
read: **6000** rpm
